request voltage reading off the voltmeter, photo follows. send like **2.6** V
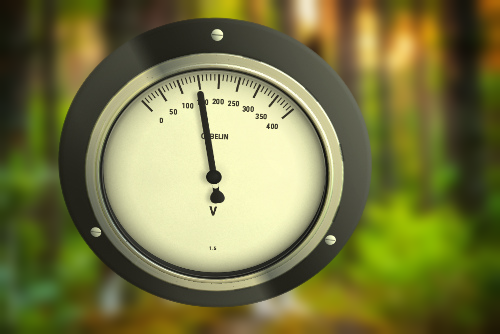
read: **150** V
